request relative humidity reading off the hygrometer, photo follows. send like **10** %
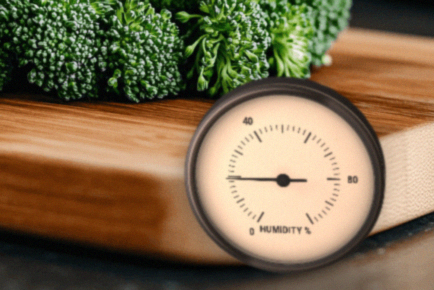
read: **20** %
